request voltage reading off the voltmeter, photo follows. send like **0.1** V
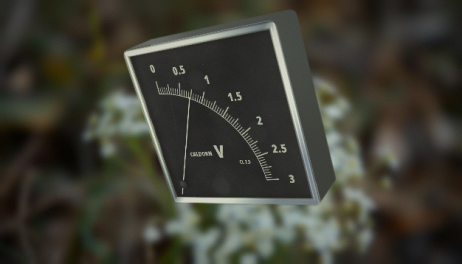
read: **0.75** V
